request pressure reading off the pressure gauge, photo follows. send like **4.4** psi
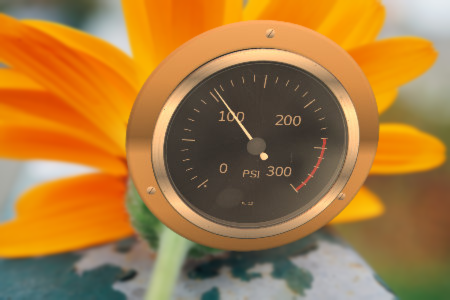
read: **105** psi
